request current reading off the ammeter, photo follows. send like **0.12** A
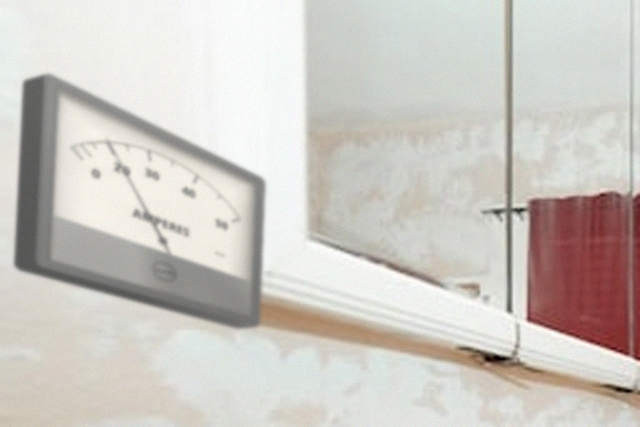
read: **20** A
